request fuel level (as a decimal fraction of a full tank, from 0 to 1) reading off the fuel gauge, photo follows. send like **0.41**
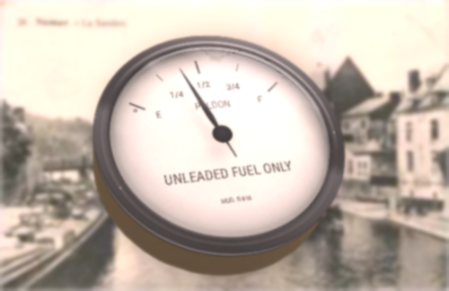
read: **0.375**
